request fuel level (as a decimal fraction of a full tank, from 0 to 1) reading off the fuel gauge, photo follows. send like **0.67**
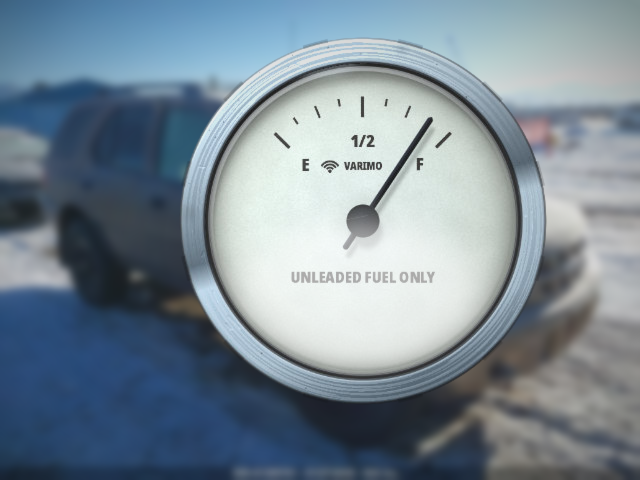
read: **0.875**
